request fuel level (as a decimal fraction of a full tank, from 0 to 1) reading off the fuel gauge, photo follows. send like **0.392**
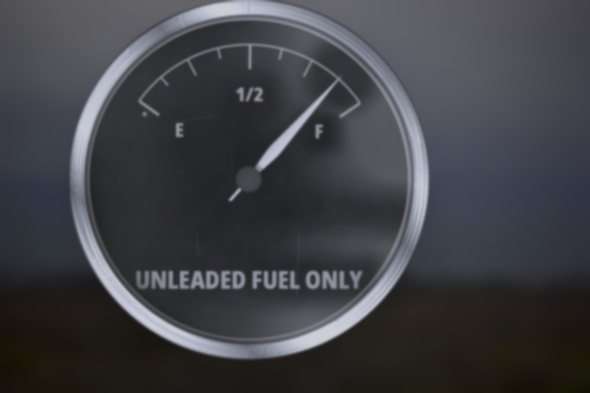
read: **0.875**
